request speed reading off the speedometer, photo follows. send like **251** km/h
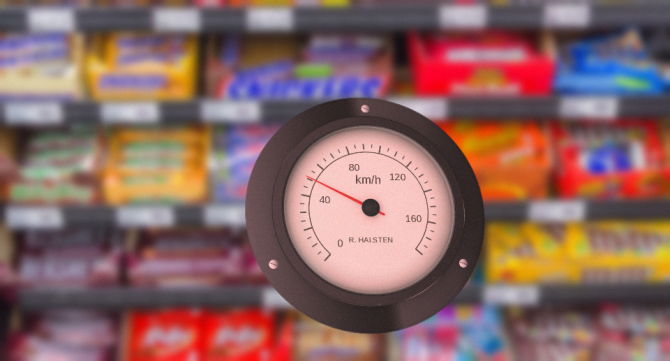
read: **50** km/h
